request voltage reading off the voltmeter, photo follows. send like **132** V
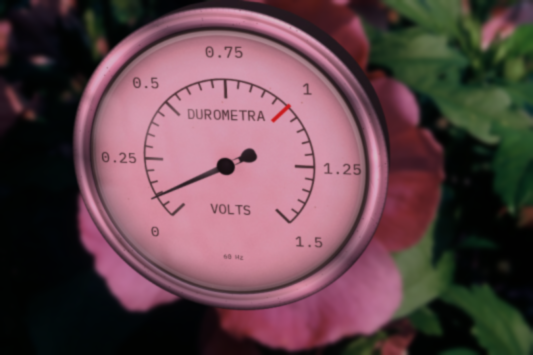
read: **0.1** V
